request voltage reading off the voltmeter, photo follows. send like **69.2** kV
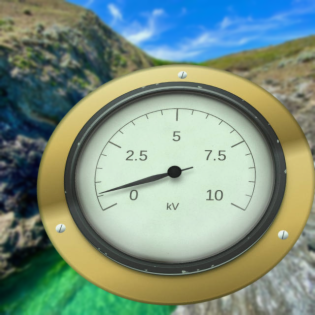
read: **0.5** kV
